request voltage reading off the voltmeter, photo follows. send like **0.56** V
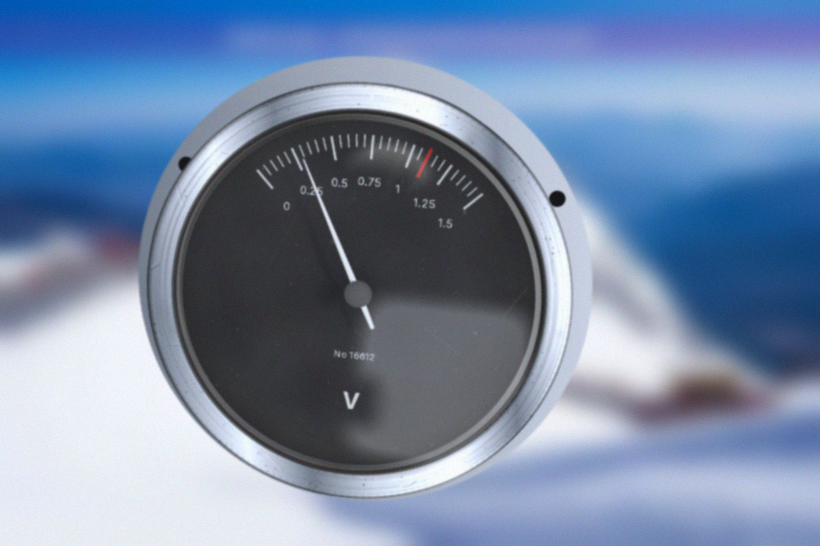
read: **0.3** V
